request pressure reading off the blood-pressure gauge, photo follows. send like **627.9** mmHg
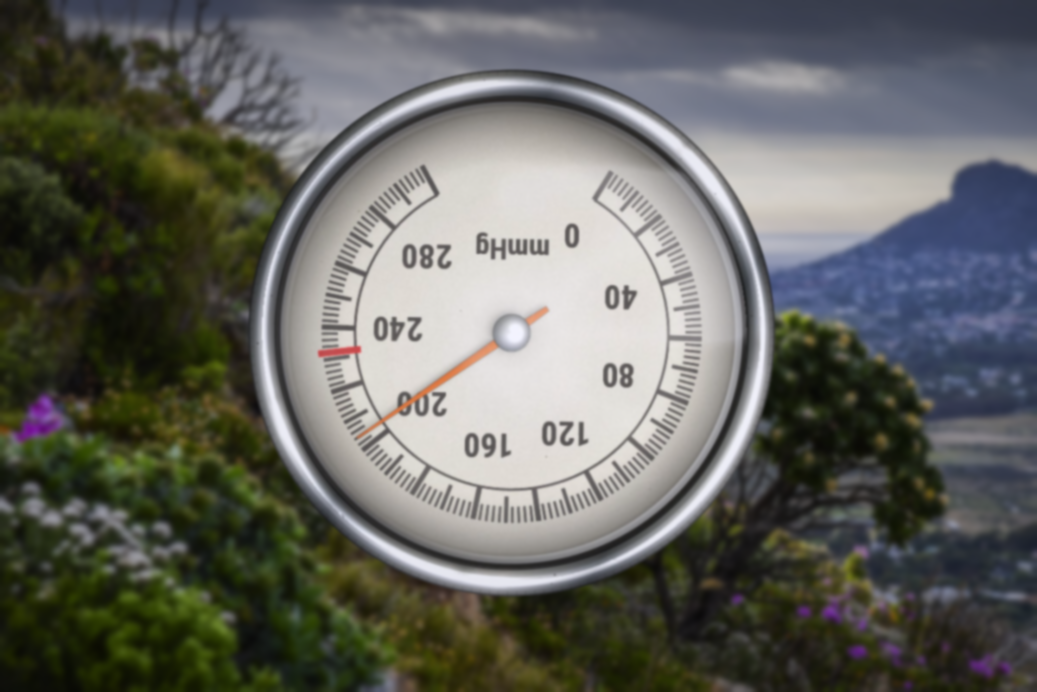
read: **204** mmHg
